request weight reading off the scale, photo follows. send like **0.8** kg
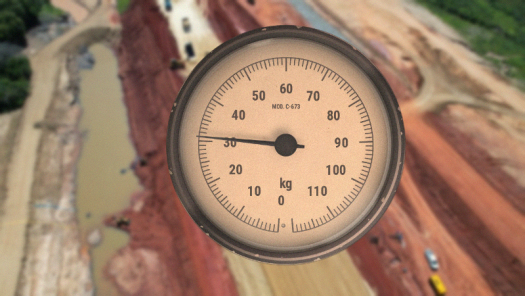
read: **31** kg
